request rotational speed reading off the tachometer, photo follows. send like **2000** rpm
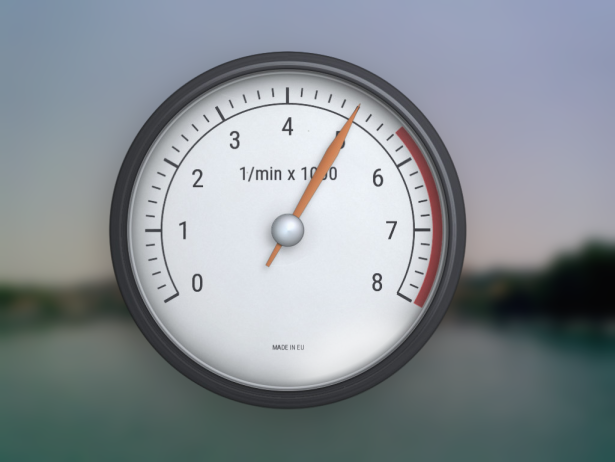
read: **5000** rpm
